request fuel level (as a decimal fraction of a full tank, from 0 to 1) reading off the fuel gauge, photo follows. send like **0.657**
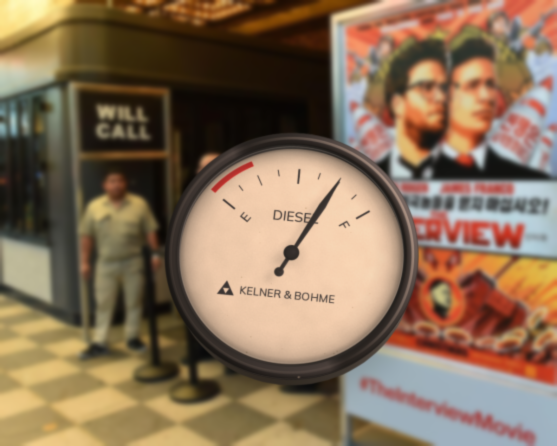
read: **0.75**
